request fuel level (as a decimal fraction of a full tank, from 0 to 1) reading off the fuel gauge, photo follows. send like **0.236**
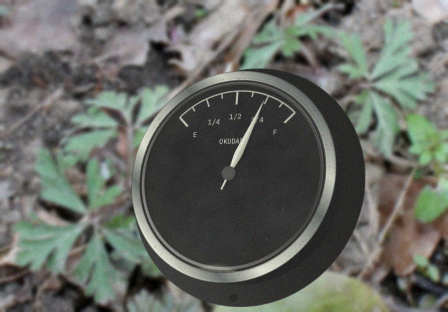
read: **0.75**
